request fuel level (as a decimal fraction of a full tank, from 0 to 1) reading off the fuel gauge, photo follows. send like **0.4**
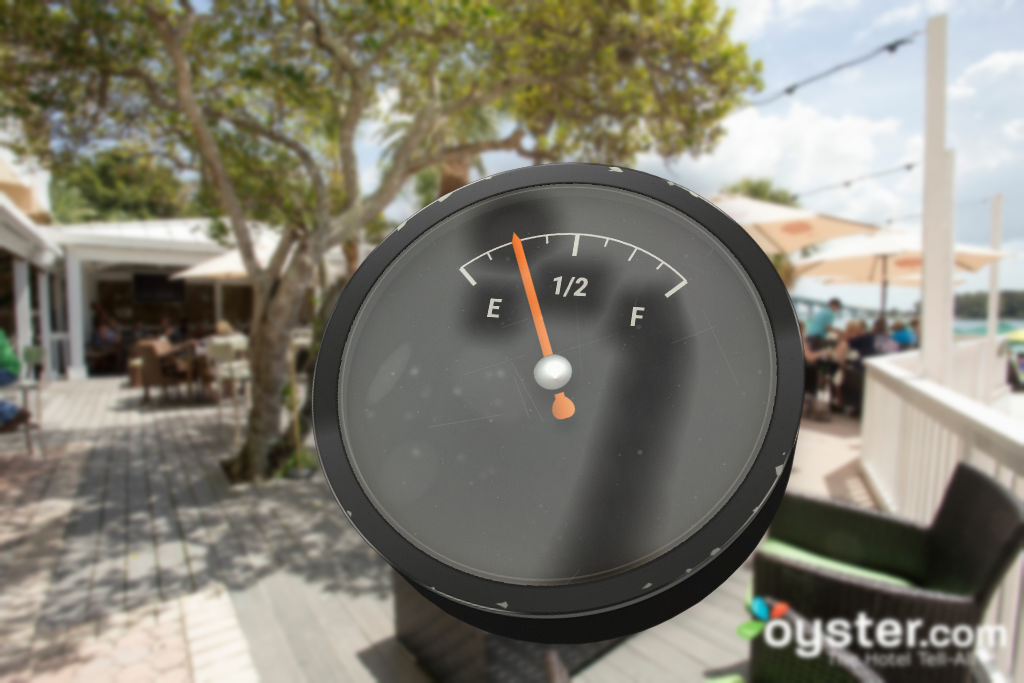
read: **0.25**
